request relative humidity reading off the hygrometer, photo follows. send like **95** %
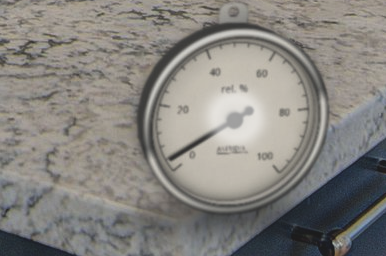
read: **4** %
